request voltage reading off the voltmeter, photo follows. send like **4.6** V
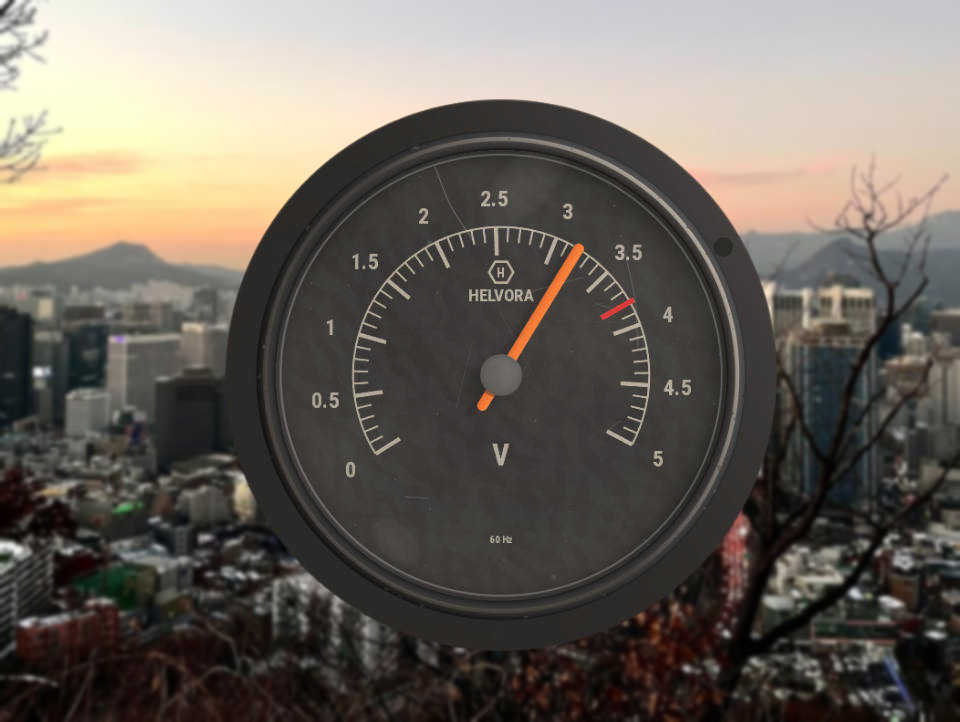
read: **3.2** V
